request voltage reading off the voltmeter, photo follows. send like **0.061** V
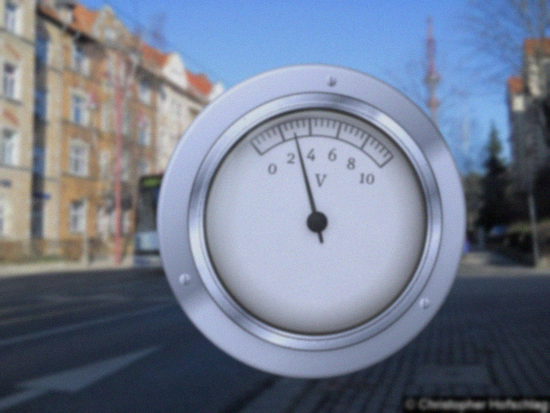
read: **2.8** V
